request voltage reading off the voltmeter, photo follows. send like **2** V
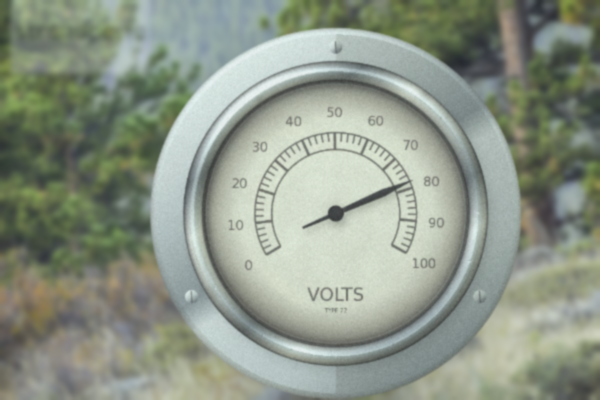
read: **78** V
